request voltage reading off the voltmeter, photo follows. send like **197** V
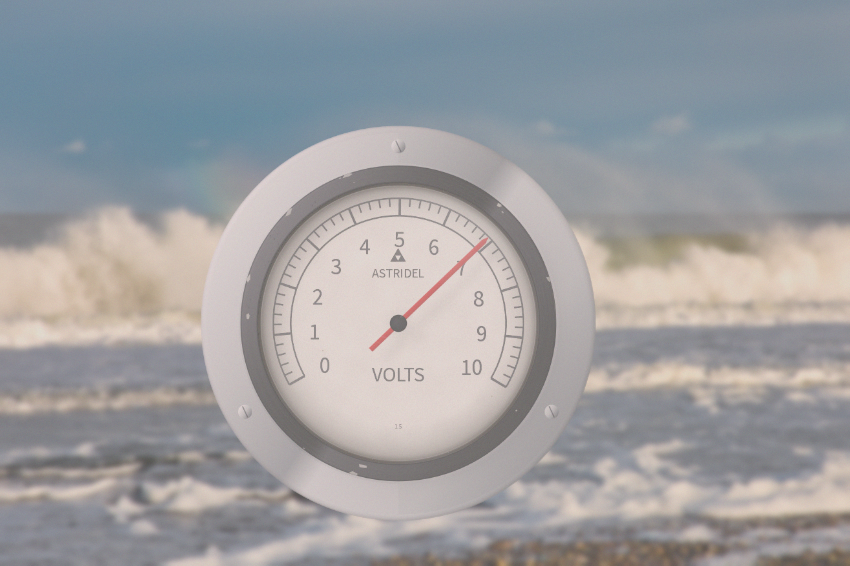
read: **6.9** V
